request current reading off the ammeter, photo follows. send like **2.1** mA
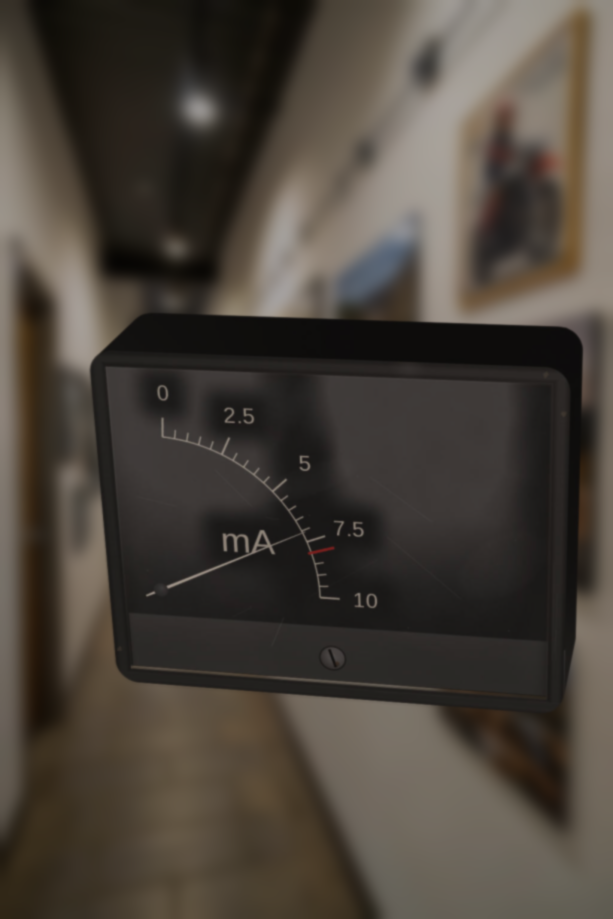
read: **7** mA
